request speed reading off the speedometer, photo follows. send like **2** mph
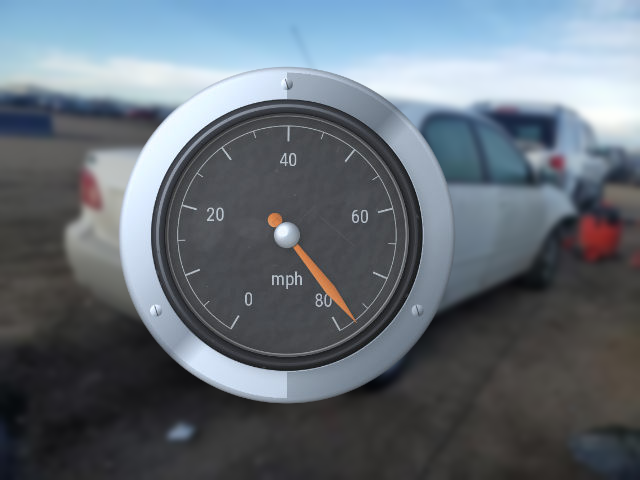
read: **77.5** mph
